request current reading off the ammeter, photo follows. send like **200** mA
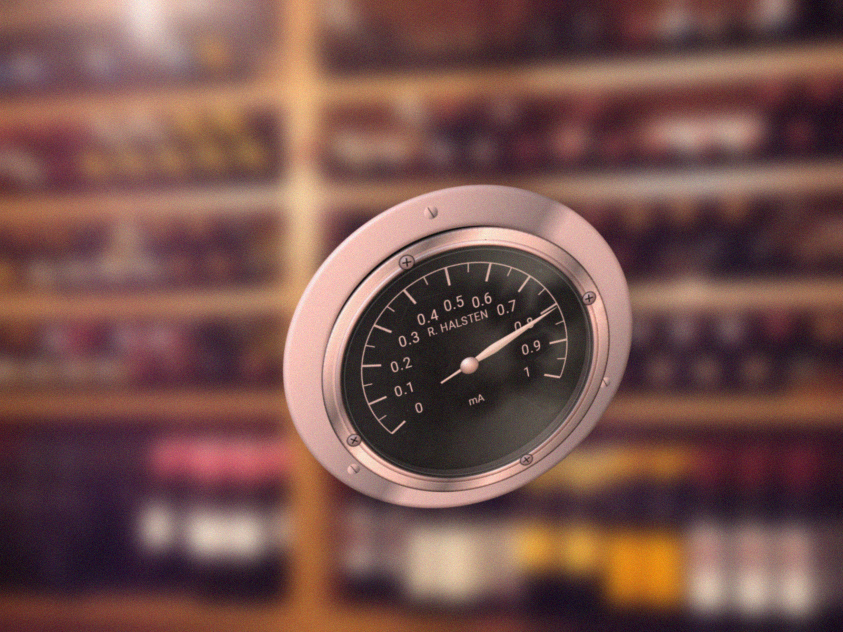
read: **0.8** mA
